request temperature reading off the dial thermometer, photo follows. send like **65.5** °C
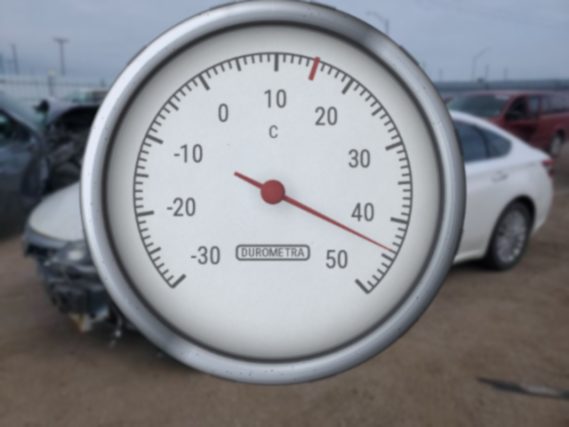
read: **44** °C
